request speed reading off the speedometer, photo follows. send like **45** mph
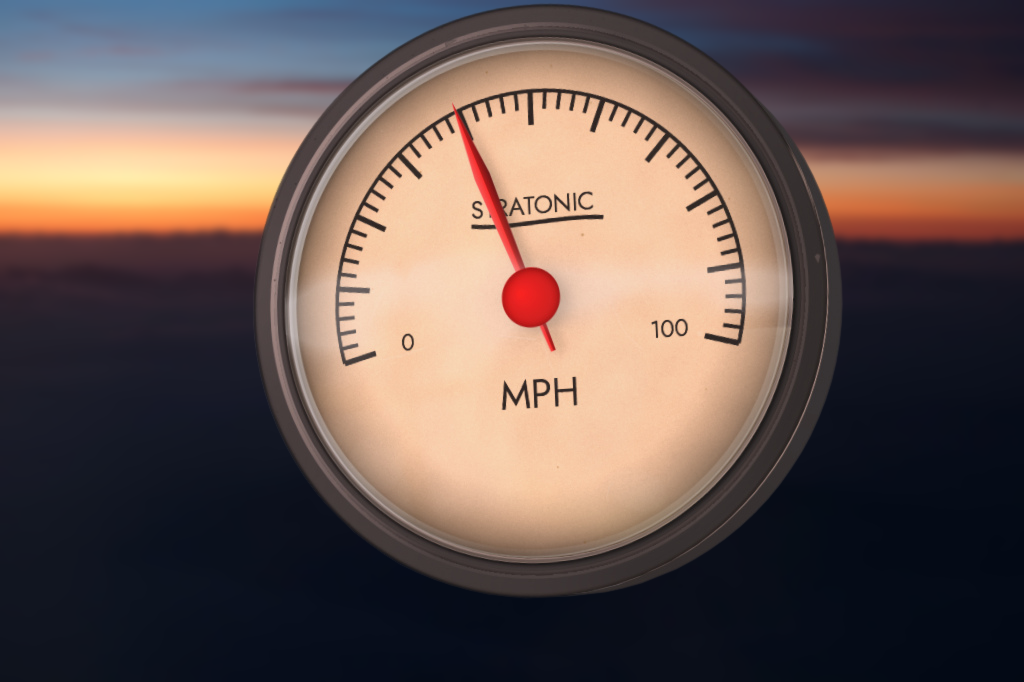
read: **40** mph
